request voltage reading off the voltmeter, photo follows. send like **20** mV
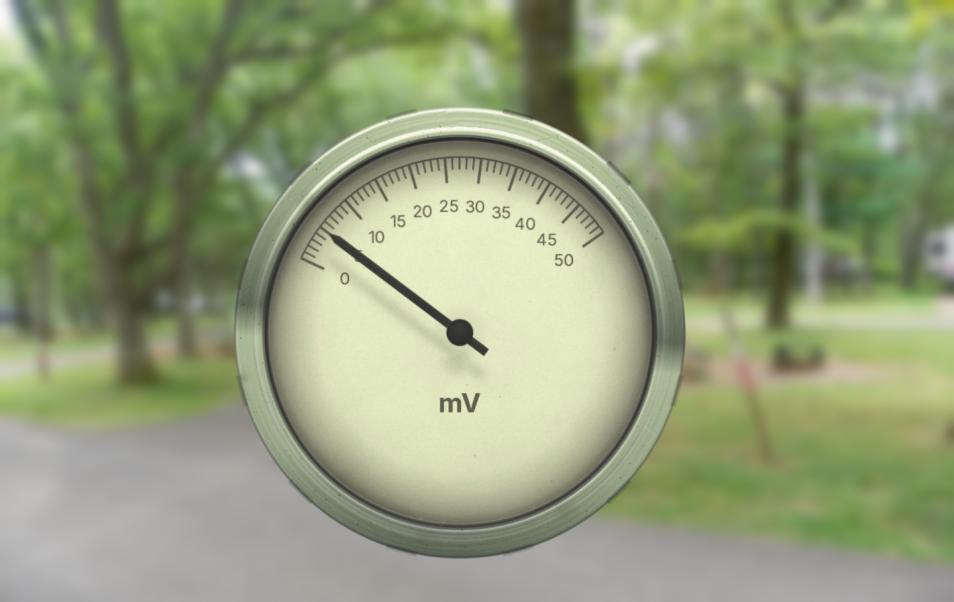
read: **5** mV
